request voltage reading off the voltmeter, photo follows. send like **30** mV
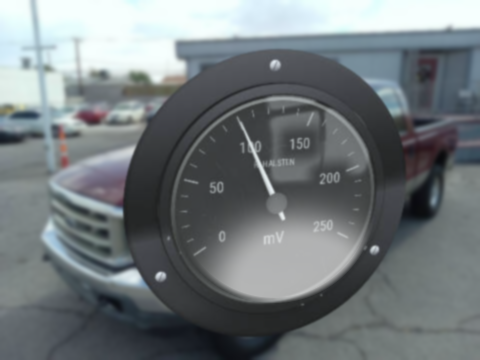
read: **100** mV
